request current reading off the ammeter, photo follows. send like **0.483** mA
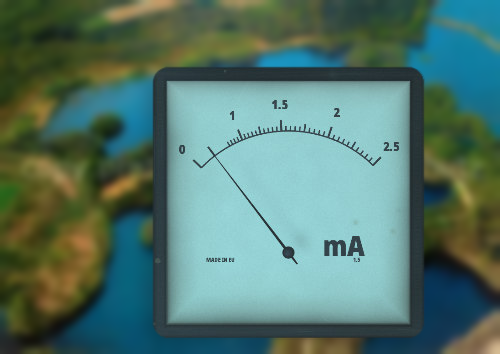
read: **0.5** mA
